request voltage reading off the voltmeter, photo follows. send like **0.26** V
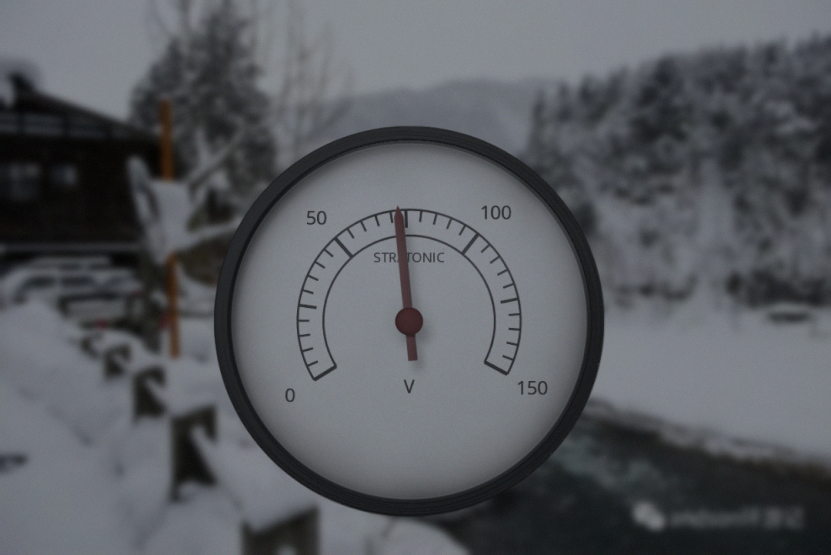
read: **72.5** V
